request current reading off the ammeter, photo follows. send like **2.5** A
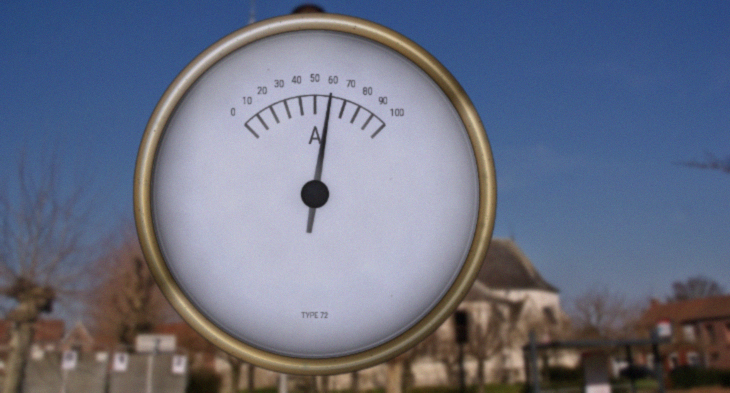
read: **60** A
